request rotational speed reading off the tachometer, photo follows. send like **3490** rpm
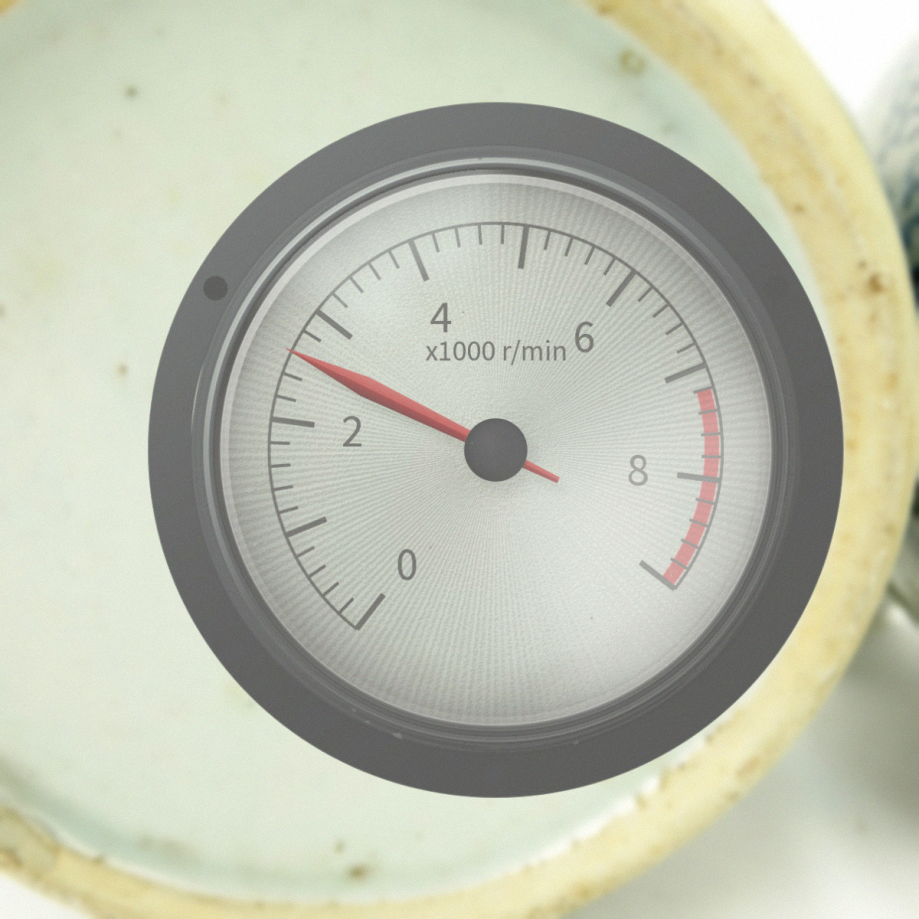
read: **2600** rpm
